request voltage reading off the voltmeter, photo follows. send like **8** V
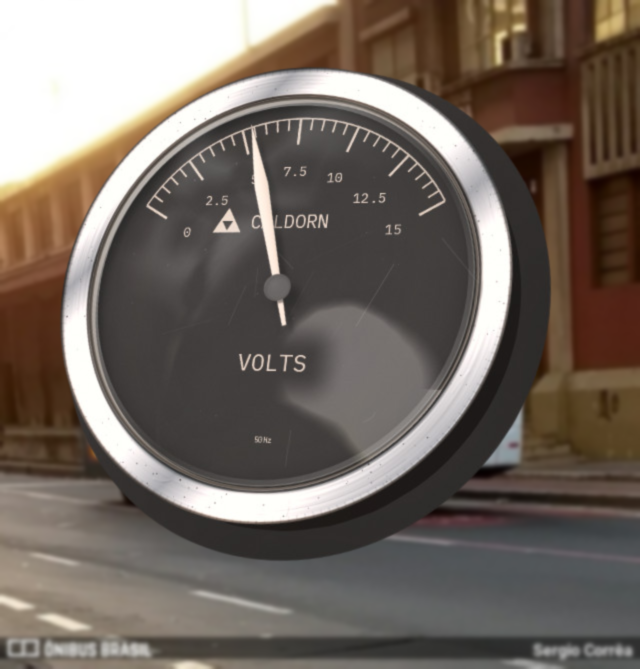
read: **5.5** V
